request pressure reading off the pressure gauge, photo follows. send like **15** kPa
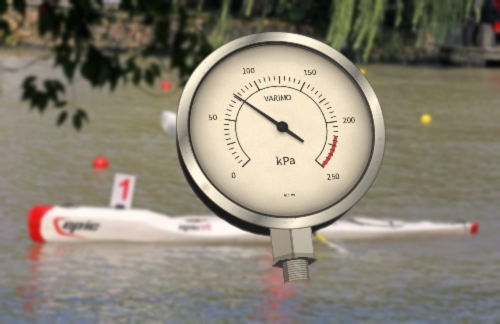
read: **75** kPa
